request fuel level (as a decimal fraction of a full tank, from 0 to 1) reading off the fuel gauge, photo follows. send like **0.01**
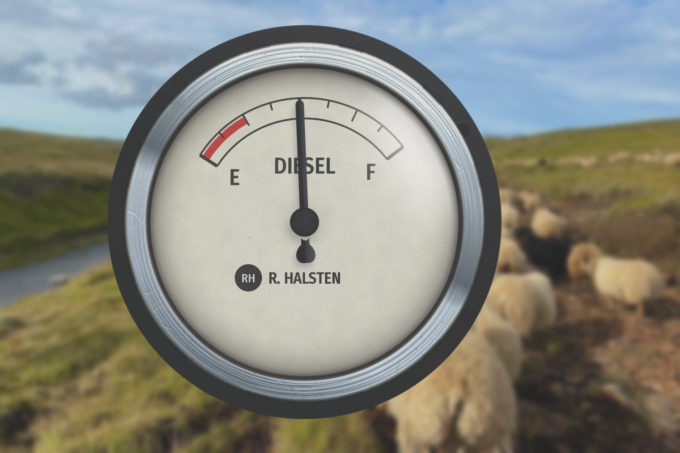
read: **0.5**
